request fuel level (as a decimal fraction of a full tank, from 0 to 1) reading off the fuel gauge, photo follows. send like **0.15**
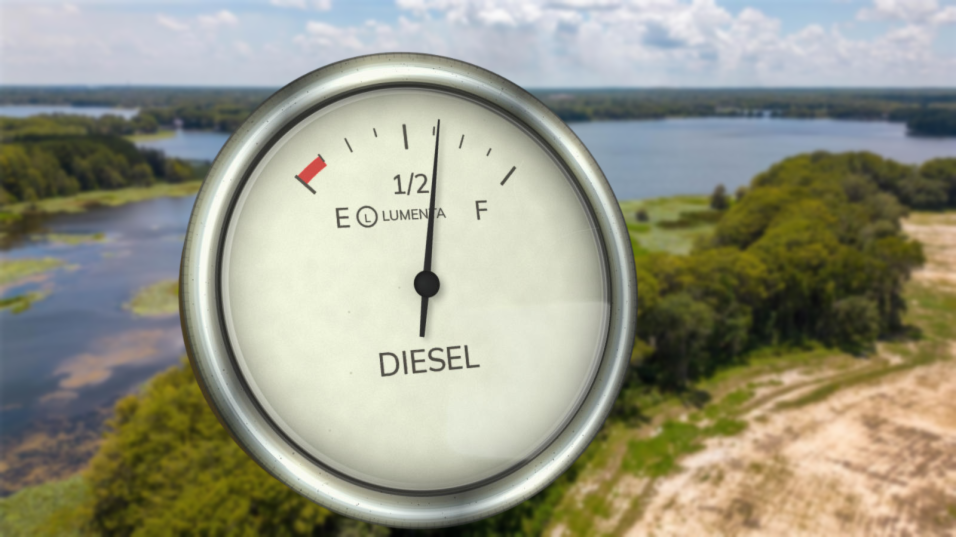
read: **0.625**
